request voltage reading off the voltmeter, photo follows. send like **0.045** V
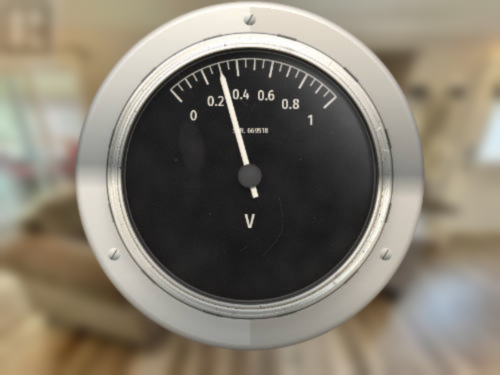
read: **0.3** V
